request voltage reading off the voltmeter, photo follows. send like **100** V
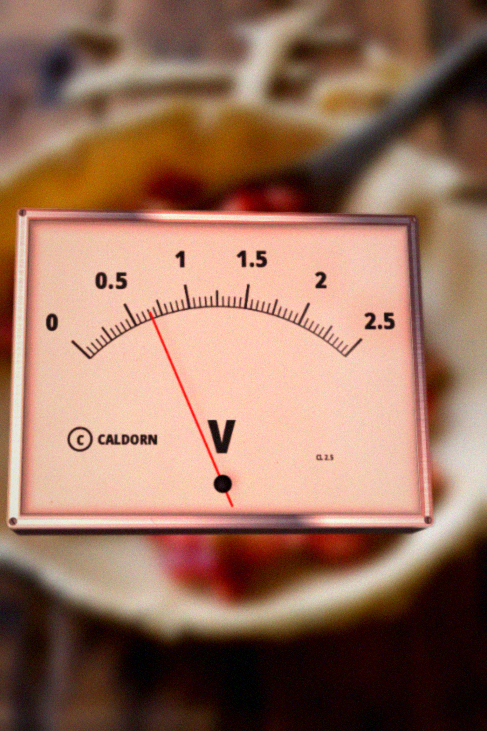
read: **0.65** V
